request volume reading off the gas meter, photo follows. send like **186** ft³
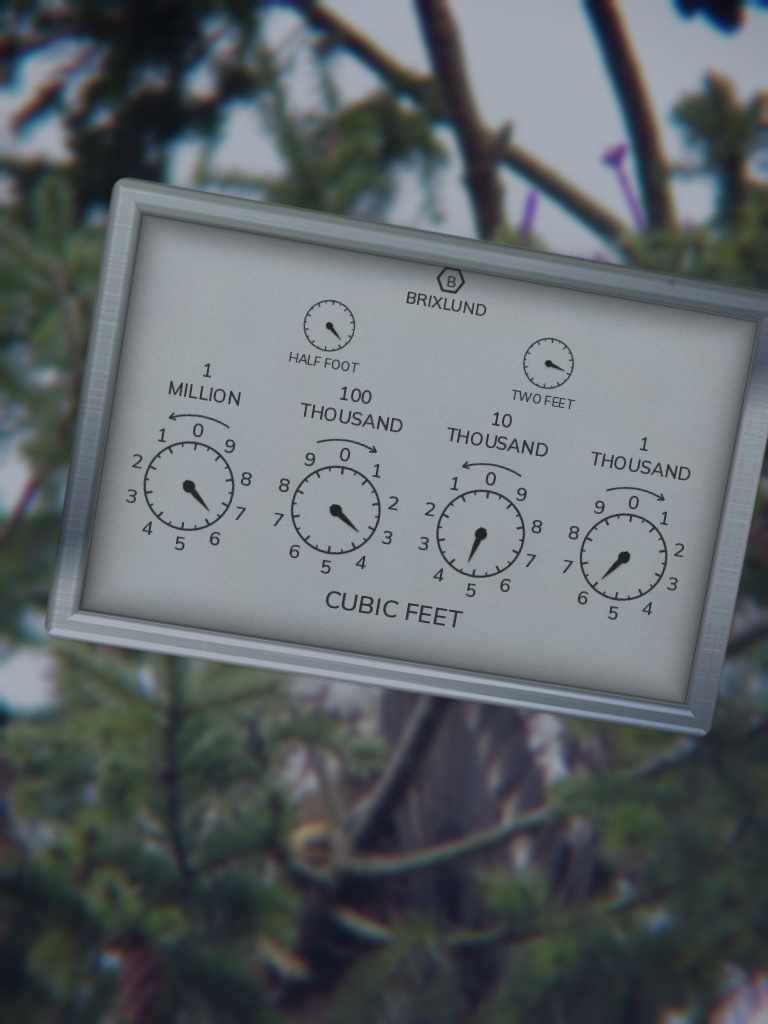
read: **634600** ft³
